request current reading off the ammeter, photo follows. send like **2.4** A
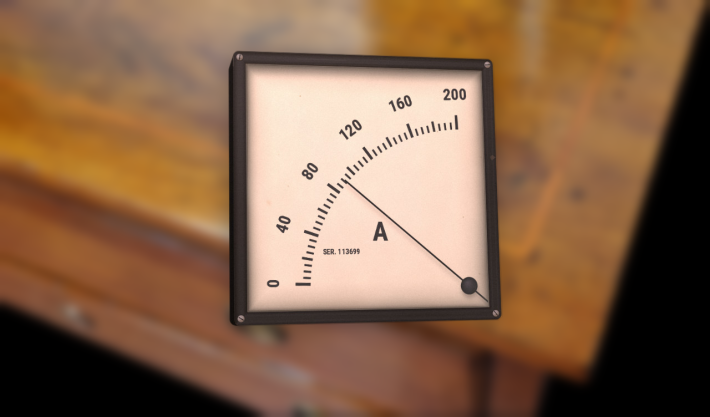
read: **90** A
